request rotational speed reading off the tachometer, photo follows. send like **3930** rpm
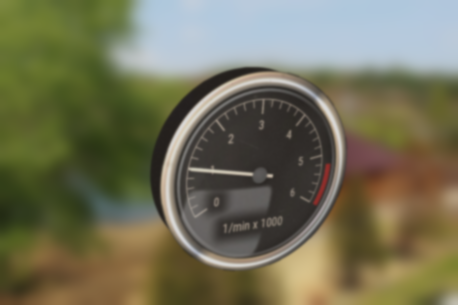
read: **1000** rpm
